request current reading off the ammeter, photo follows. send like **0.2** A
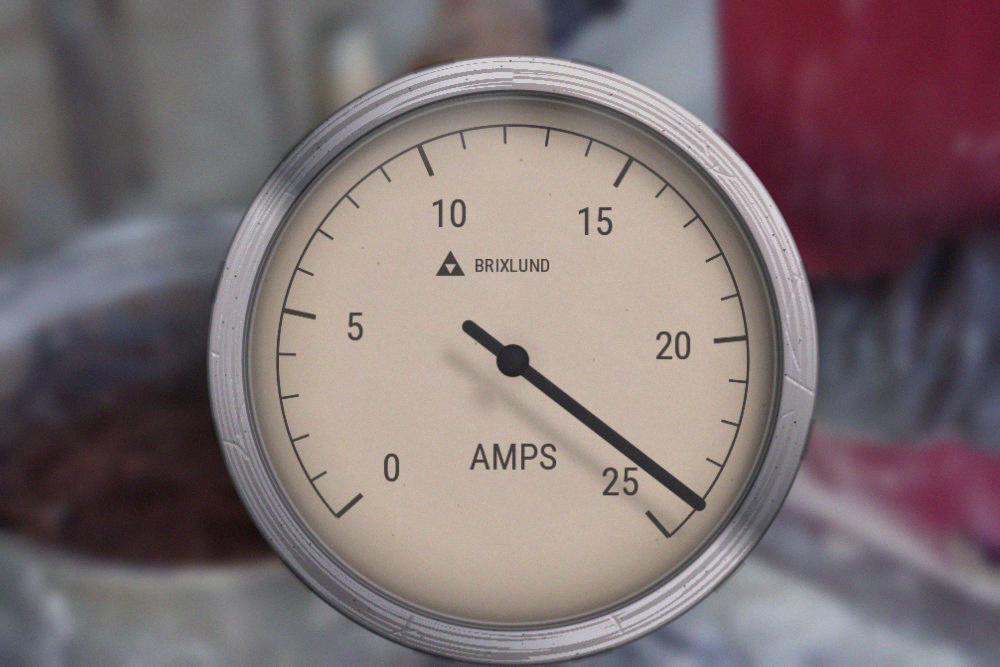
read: **24** A
